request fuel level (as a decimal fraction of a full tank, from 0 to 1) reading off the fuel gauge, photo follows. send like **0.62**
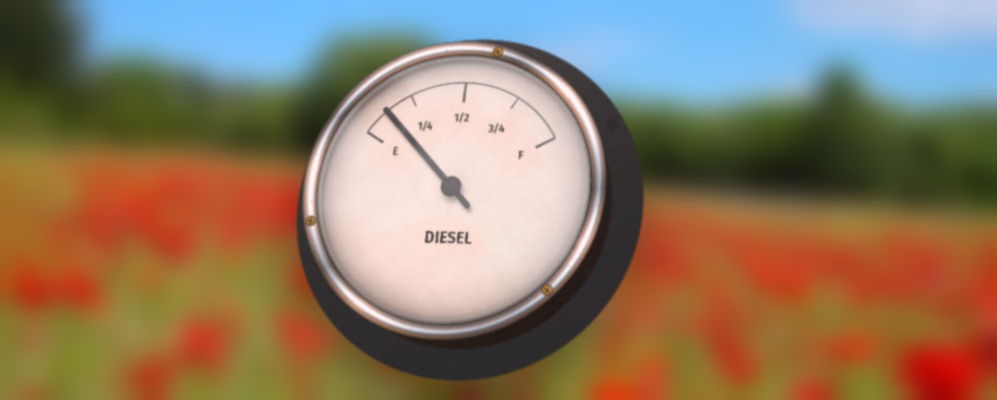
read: **0.125**
